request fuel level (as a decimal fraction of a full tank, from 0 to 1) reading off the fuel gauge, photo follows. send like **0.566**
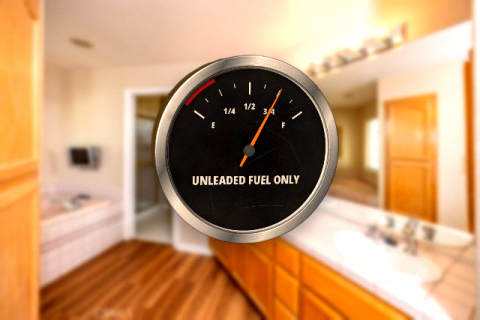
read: **0.75**
